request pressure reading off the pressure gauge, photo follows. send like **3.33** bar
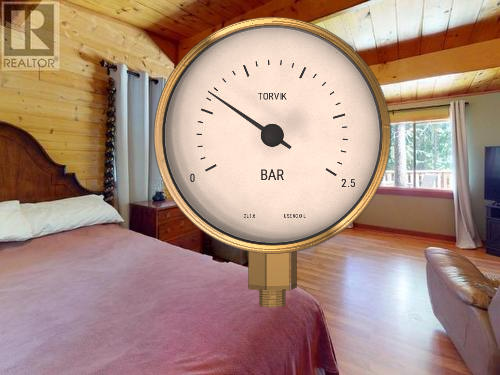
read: **0.65** bar
